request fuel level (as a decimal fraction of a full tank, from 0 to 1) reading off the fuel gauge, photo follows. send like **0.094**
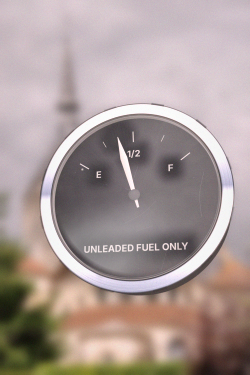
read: **0.375**
